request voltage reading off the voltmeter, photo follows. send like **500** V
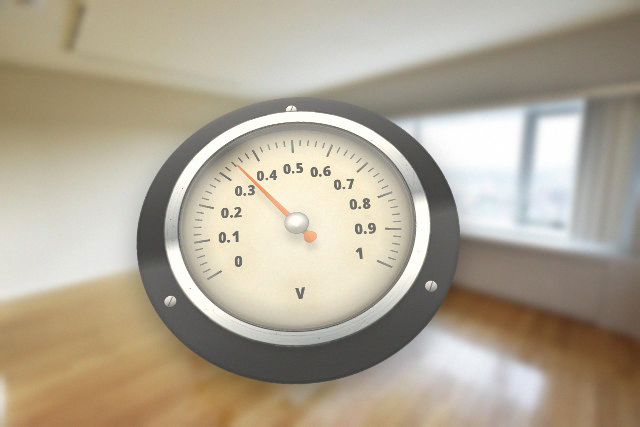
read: **0.34** V
